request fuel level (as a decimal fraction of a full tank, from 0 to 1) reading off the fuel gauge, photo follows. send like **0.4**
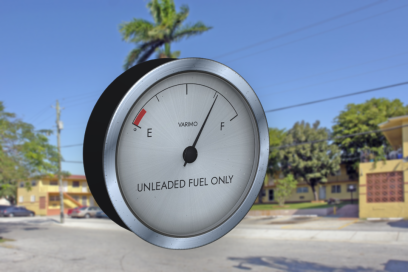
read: **0.75**
